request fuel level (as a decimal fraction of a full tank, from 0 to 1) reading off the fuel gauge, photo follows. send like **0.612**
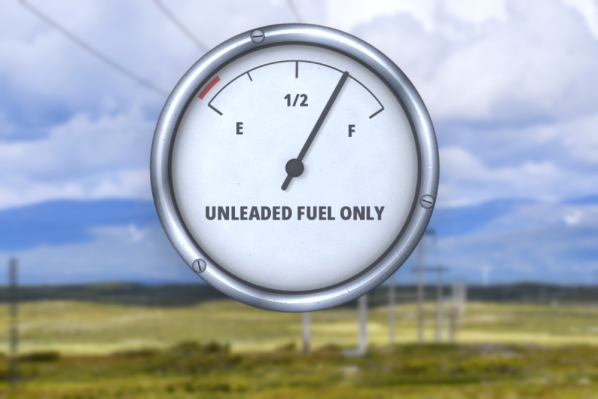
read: **0.75**
